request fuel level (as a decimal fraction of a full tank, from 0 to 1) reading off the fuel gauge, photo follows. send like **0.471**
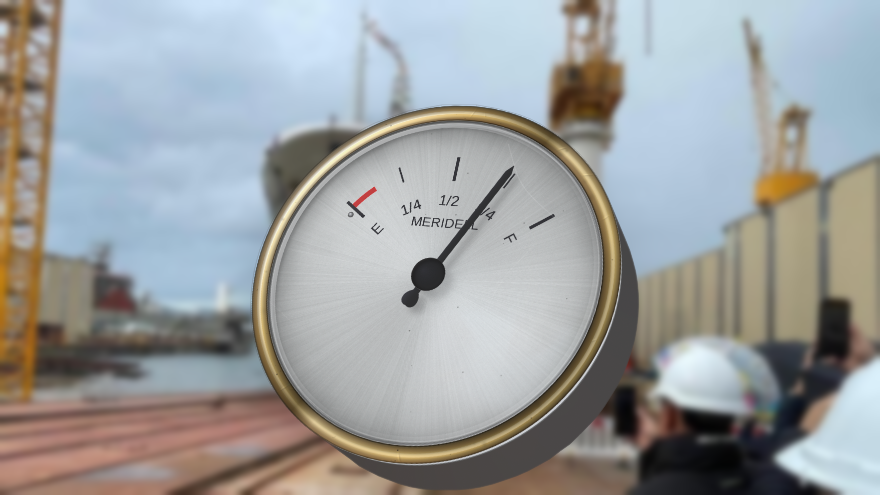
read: **0.75**
